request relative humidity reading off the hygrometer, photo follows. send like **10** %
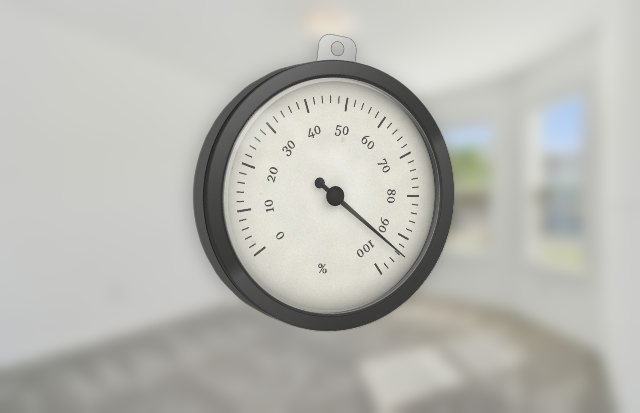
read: **94** %
